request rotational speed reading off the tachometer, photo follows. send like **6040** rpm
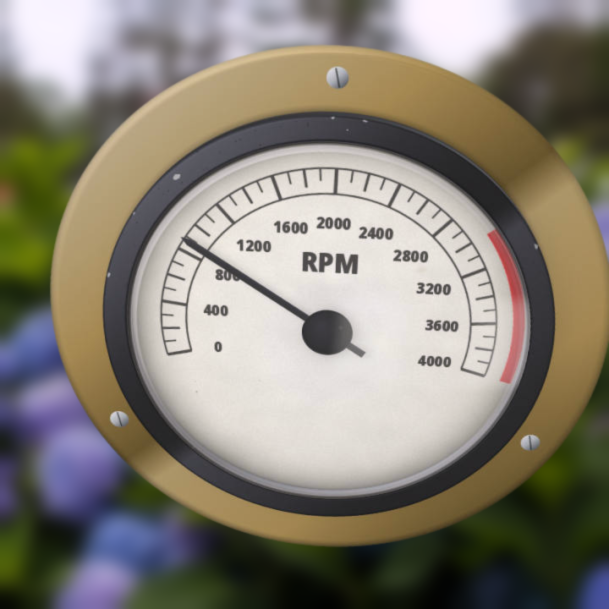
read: **900** rpm
